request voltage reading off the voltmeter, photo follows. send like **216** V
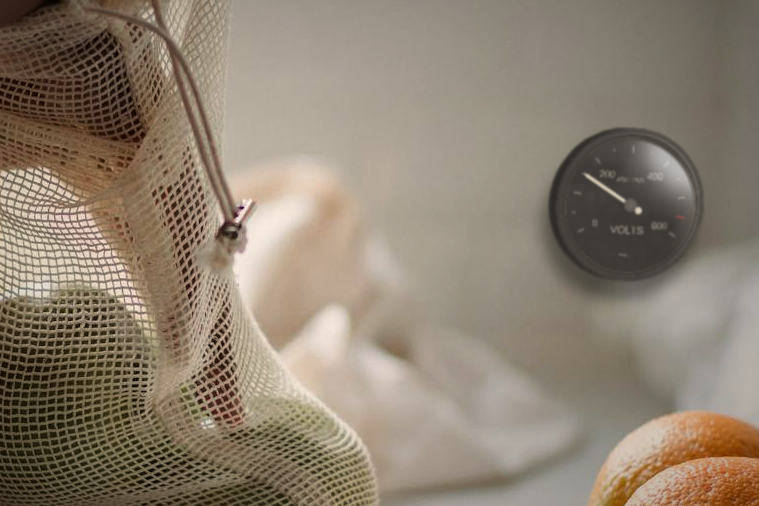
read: **150** V
